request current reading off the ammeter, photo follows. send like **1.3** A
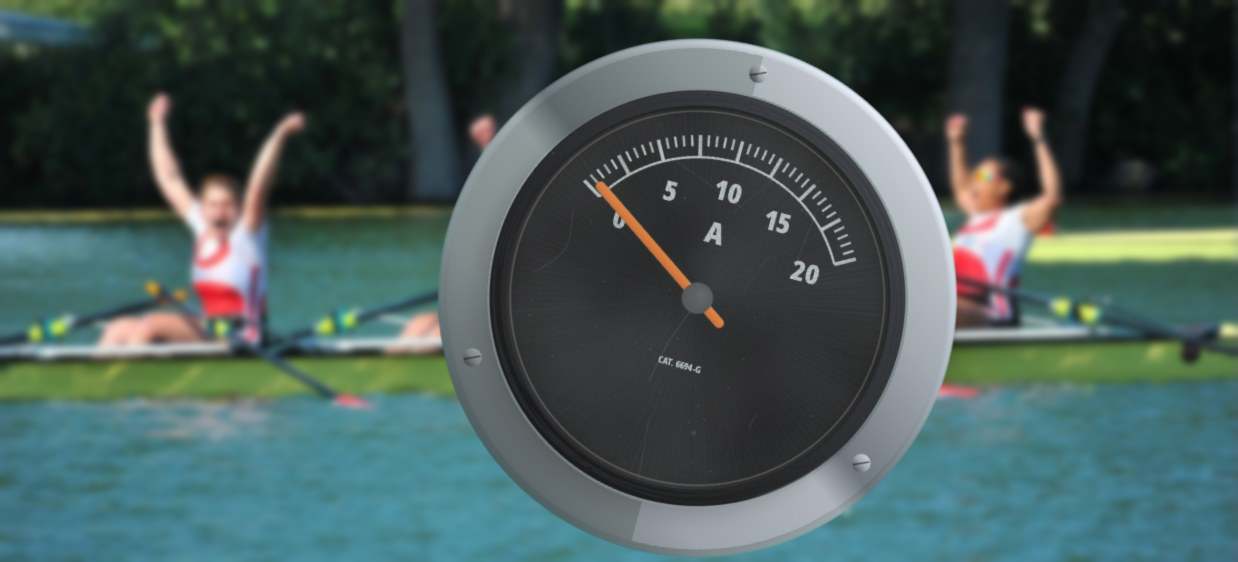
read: **0.5** A
